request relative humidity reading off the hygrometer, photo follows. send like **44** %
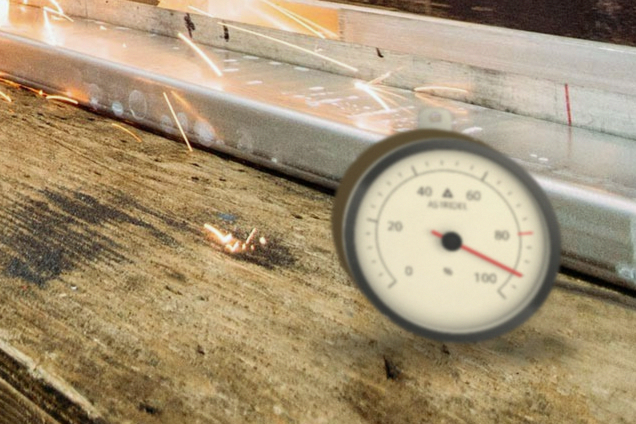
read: **92** %
